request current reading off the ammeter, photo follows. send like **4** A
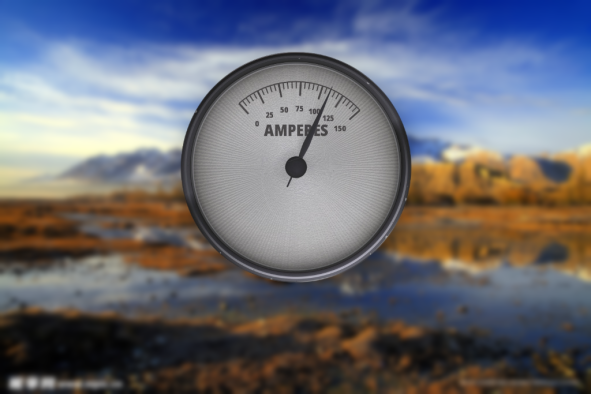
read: **110** A
